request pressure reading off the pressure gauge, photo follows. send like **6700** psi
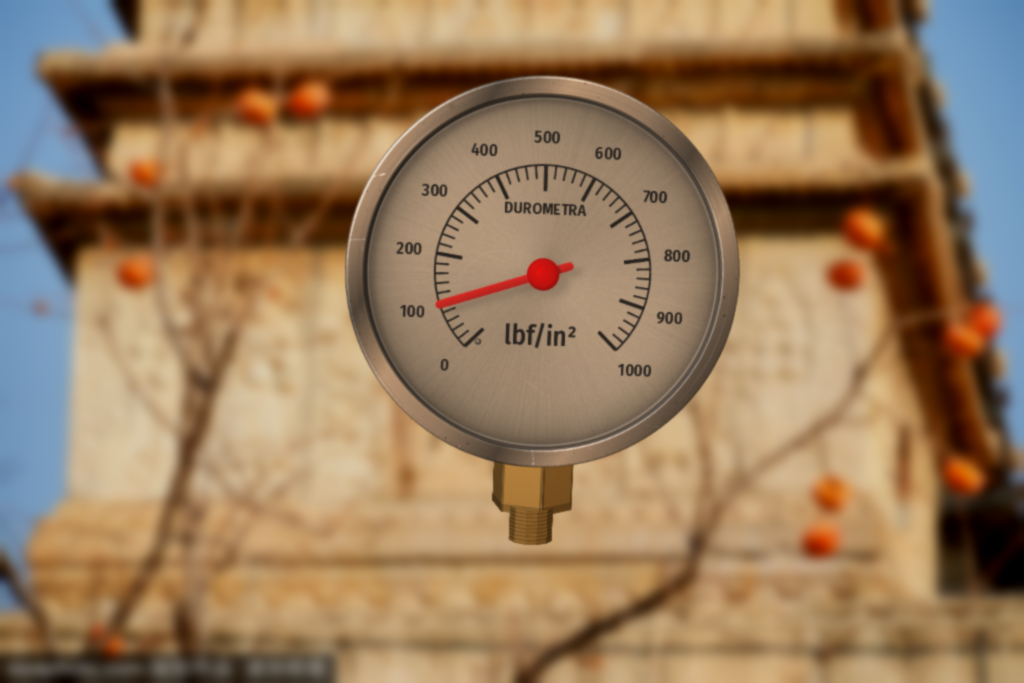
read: **100** psi
